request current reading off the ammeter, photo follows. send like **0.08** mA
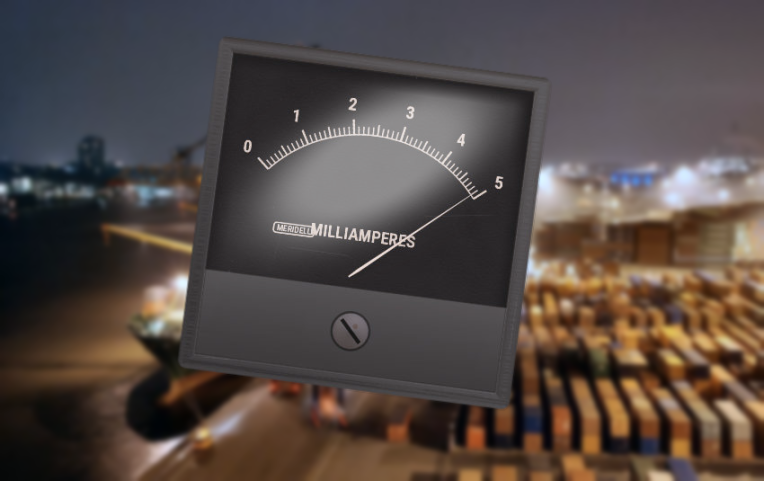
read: **4.9** mA
